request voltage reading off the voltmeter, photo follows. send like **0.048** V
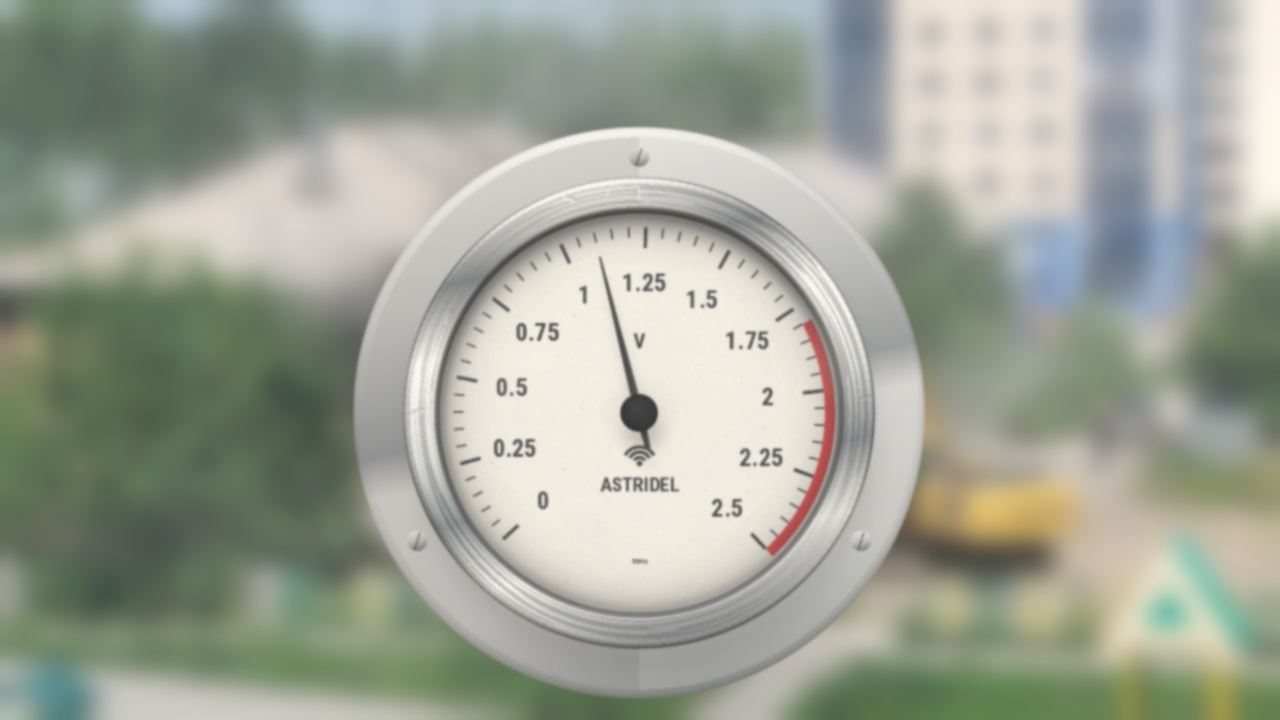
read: **1.1** V
